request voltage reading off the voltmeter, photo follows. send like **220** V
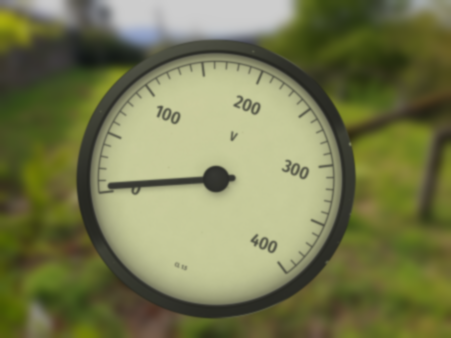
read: **5** V
